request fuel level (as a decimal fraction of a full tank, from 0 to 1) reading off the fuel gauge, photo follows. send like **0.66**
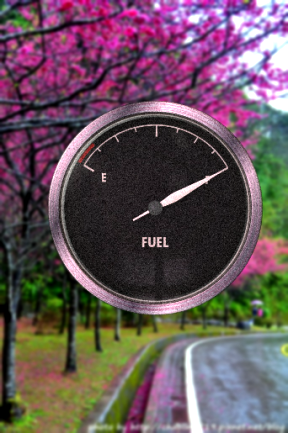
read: **1**
